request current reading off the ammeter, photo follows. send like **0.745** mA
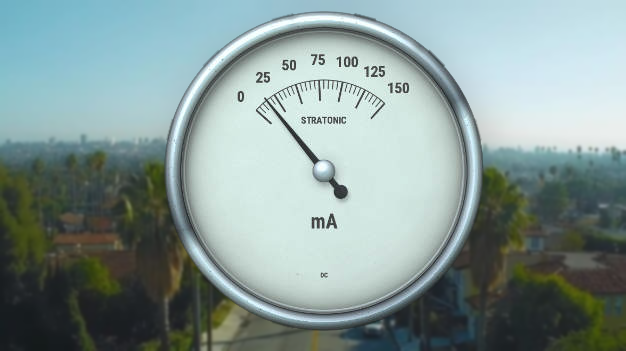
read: **15** mA
